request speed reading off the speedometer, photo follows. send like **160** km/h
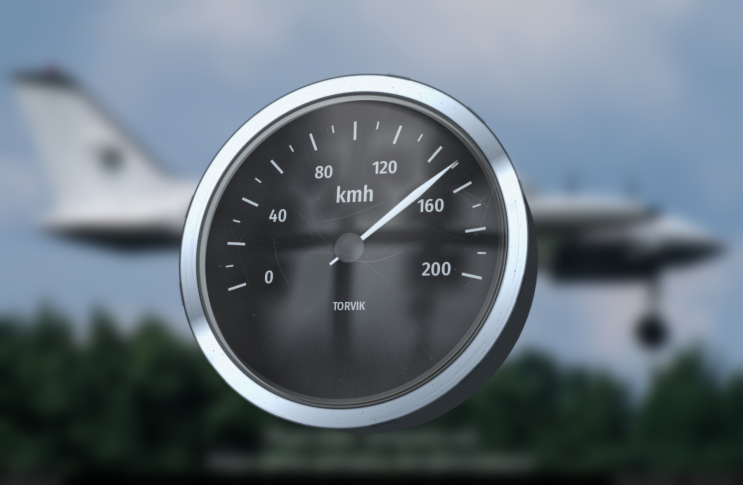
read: **150** km/h
